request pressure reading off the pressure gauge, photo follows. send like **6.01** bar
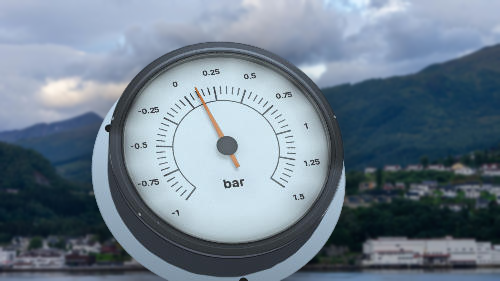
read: **0.1** bar
